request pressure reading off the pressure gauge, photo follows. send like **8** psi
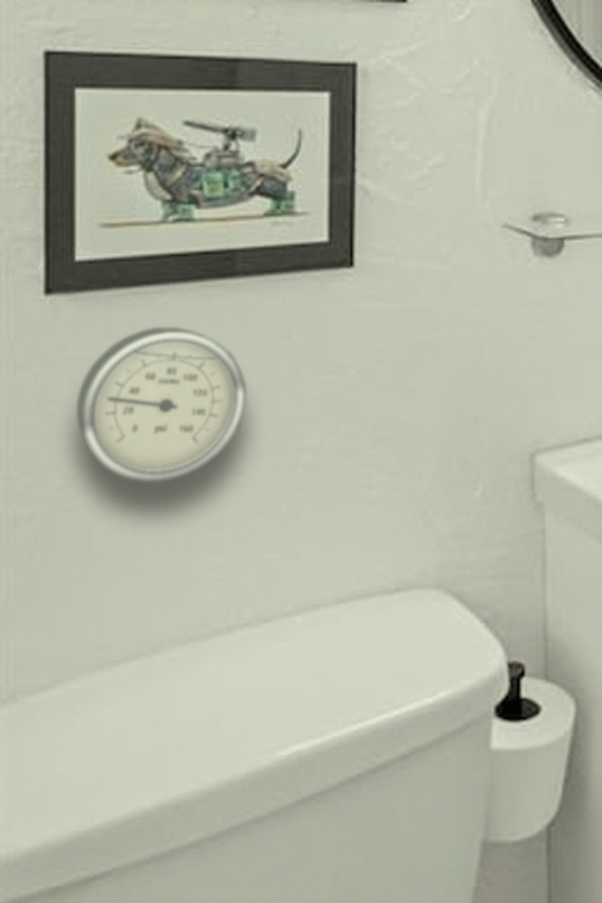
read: **30** psi
